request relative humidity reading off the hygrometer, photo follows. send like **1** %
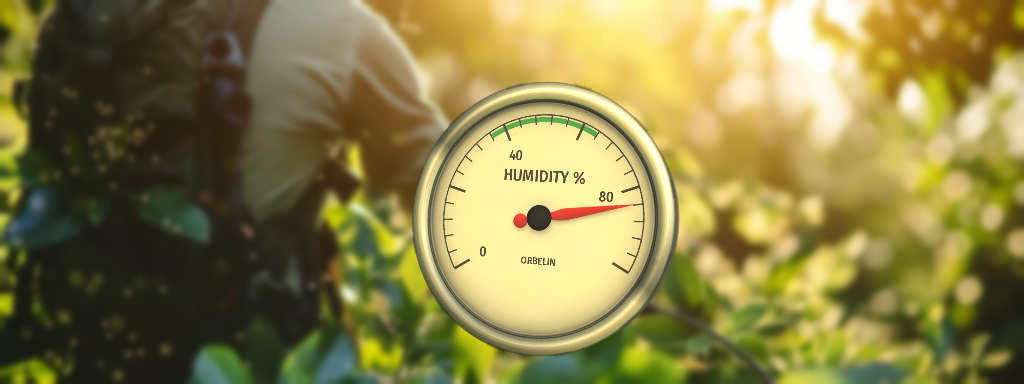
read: **84** %
